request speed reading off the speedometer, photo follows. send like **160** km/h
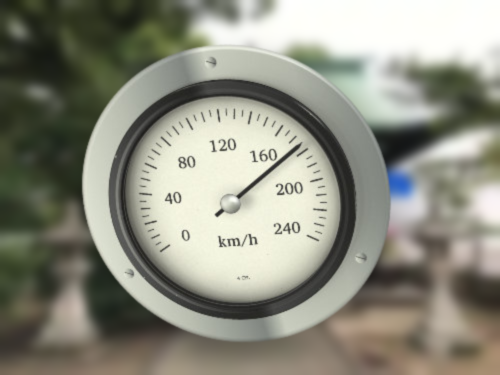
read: **175** km/h
